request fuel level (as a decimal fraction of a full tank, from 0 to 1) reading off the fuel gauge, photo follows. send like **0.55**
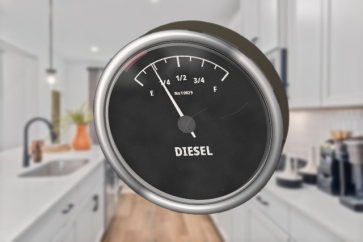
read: **0.25**
